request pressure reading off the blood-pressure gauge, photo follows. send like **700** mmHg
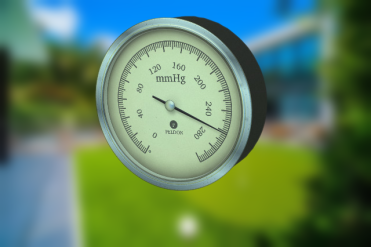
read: **260** mmHg
